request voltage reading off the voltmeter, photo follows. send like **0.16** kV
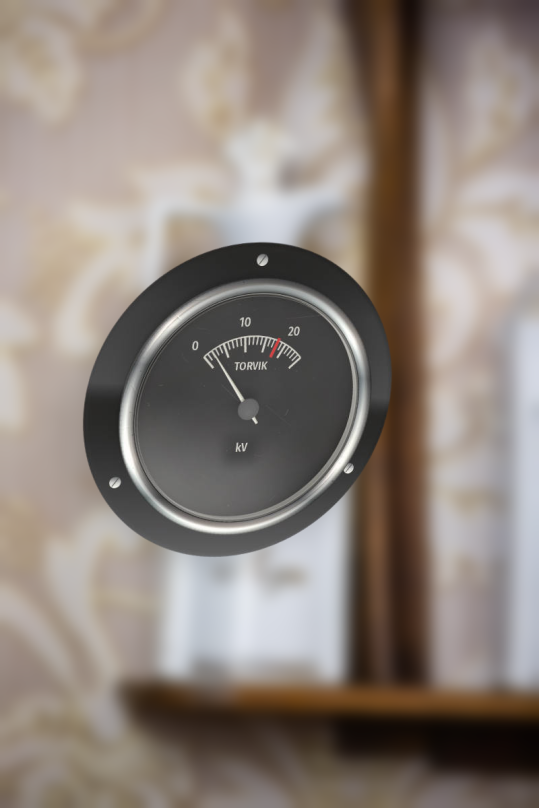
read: **2** kV
